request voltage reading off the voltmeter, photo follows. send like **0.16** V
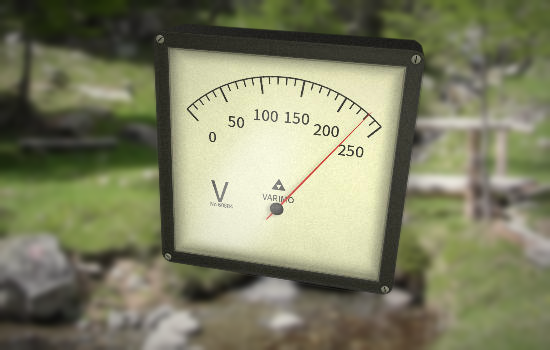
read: **230** V
